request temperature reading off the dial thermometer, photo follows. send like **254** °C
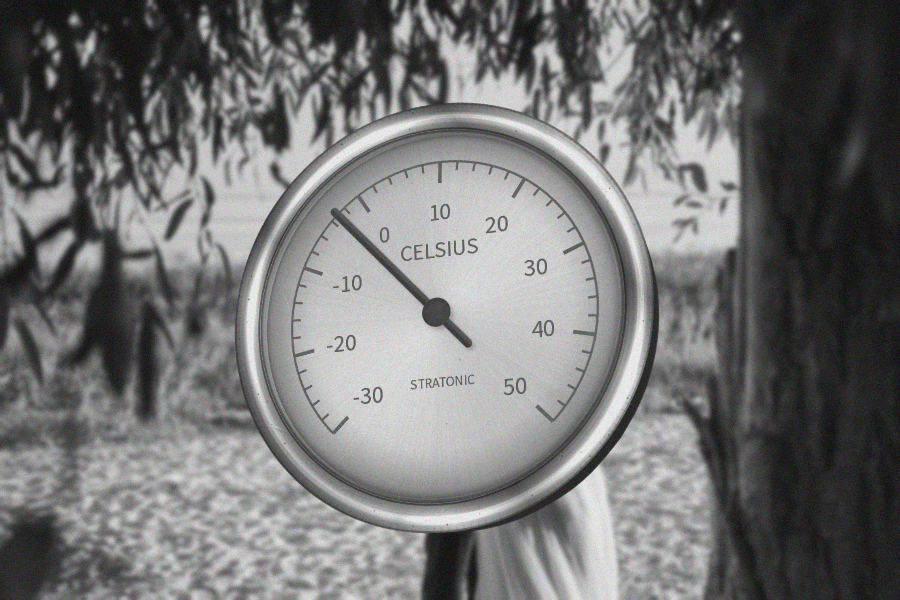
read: **-3** °C
